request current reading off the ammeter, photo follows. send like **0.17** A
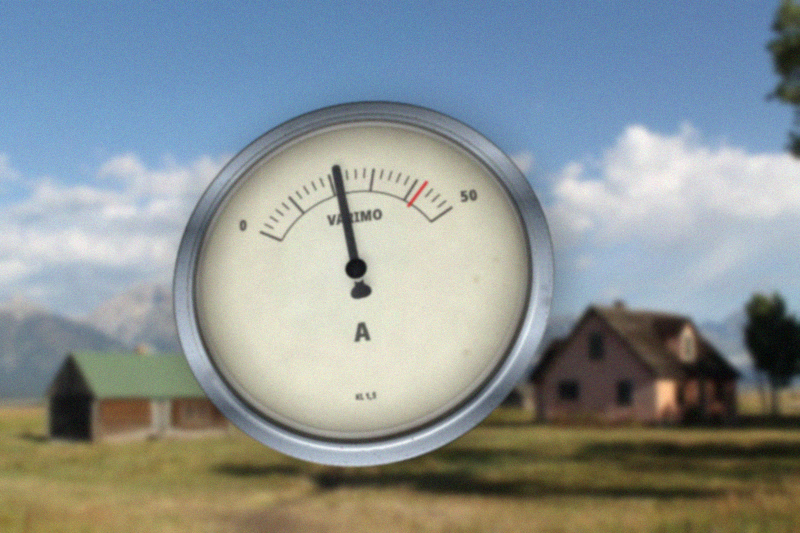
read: **22** A
